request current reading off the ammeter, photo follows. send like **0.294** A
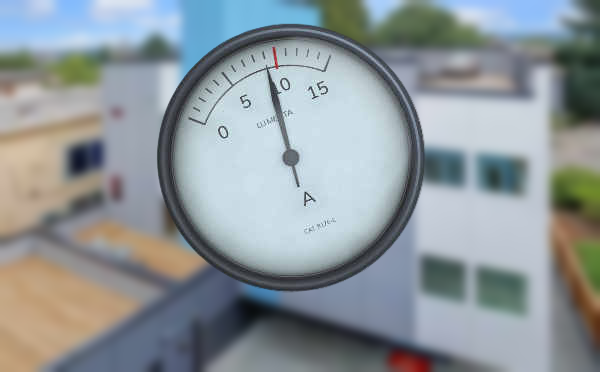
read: **9** A
